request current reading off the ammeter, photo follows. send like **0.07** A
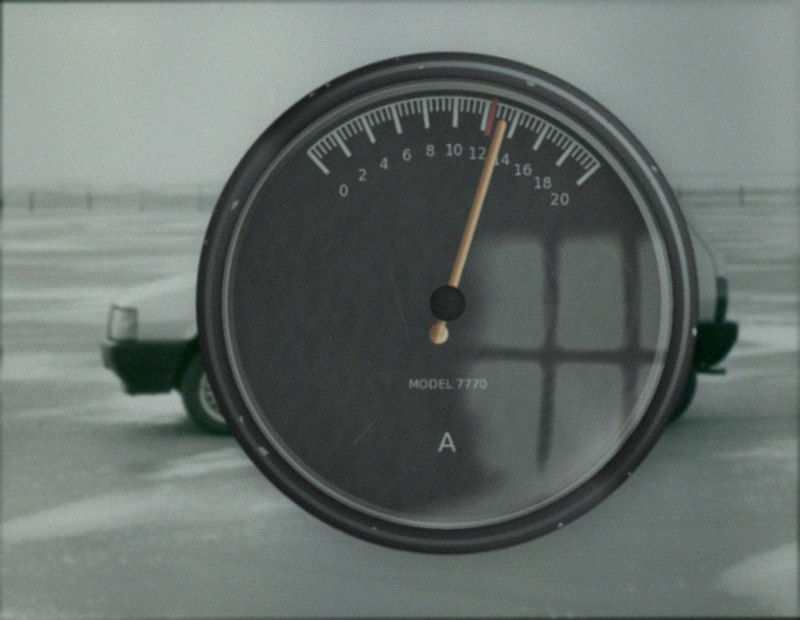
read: **13.2** A
